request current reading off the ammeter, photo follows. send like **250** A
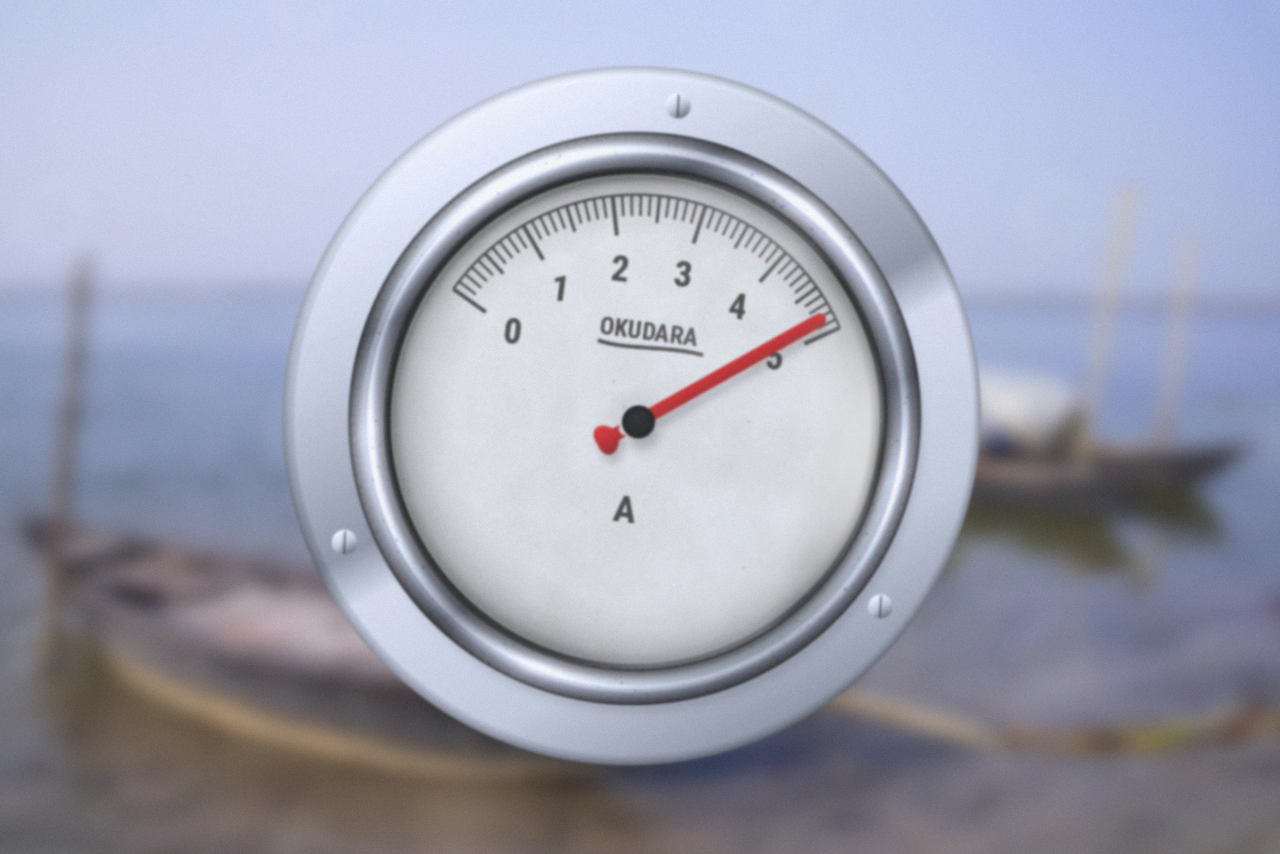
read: **4.8** A
